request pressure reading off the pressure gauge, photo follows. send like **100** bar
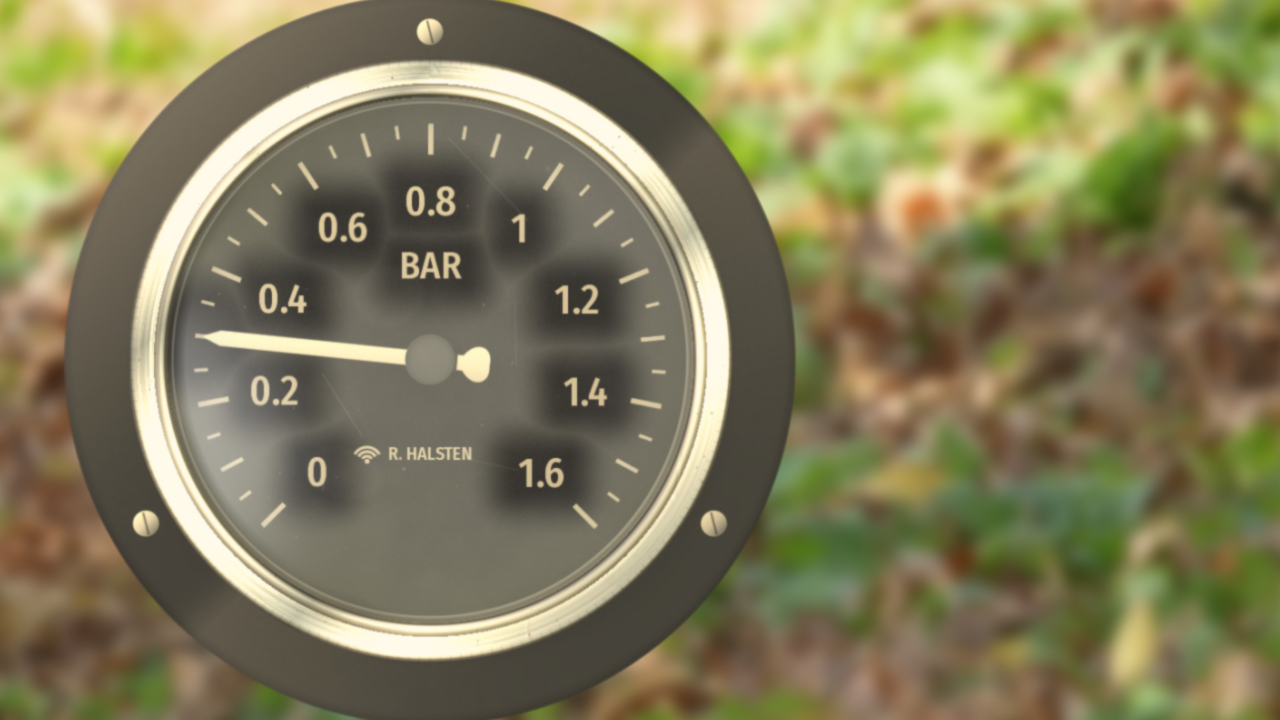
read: **0.3** bar
